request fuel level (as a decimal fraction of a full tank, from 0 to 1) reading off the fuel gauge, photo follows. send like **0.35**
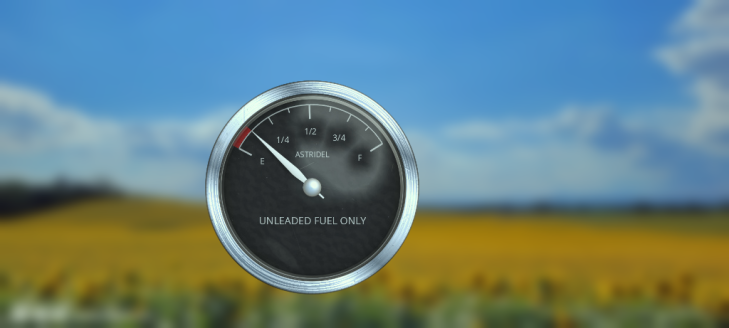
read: **0.125**
